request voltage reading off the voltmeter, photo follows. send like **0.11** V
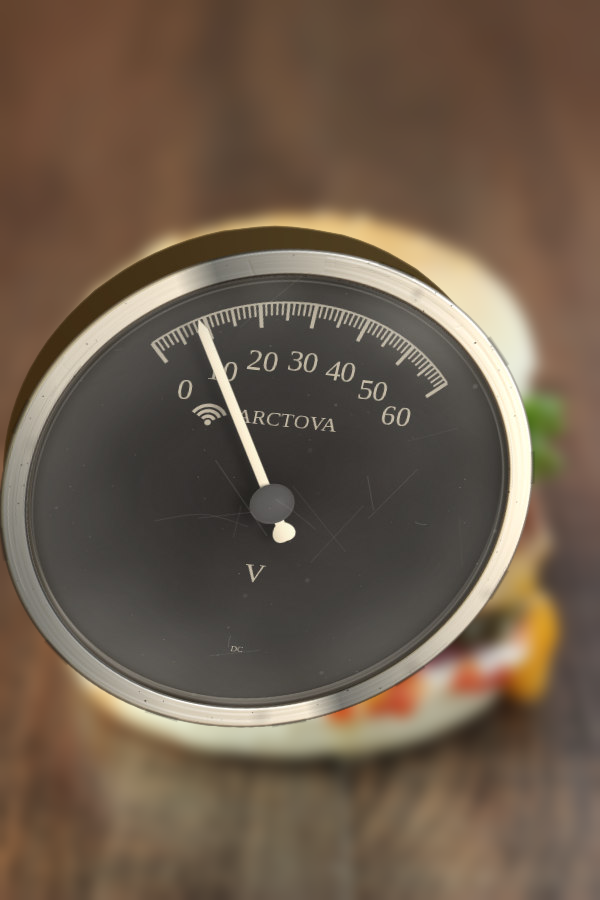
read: **9** V
